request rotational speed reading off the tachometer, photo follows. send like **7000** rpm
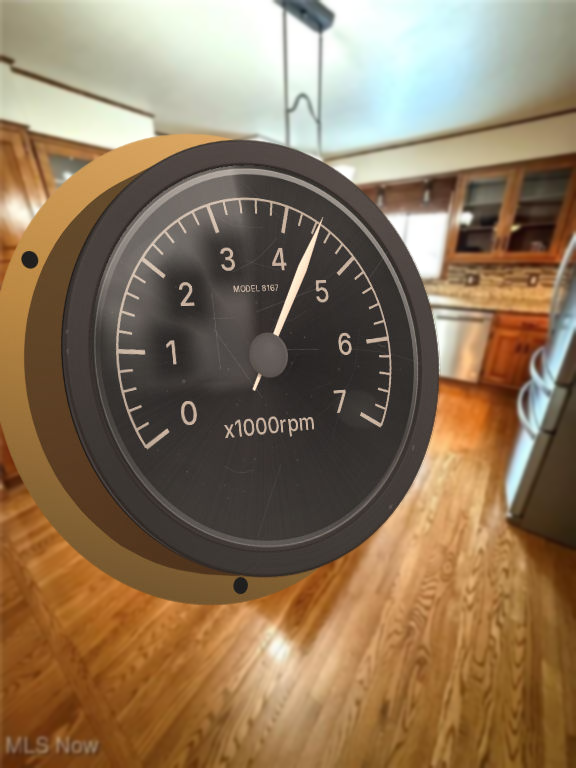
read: **4400** rpm
